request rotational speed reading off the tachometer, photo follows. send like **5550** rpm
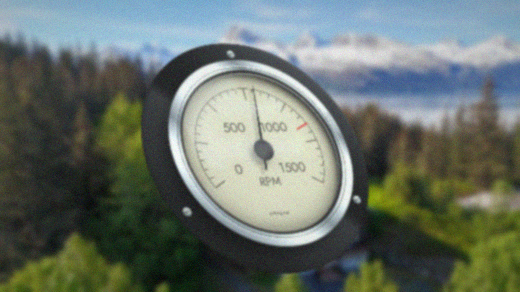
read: **800** rpm
